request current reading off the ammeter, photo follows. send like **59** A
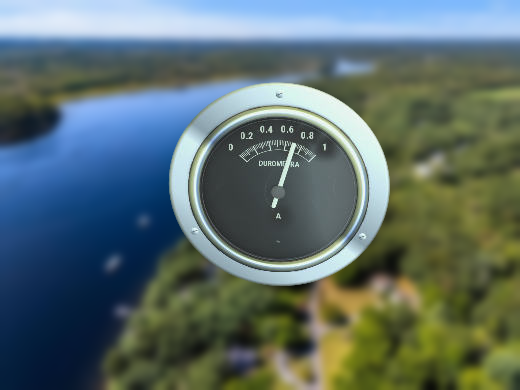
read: **0.7** A
